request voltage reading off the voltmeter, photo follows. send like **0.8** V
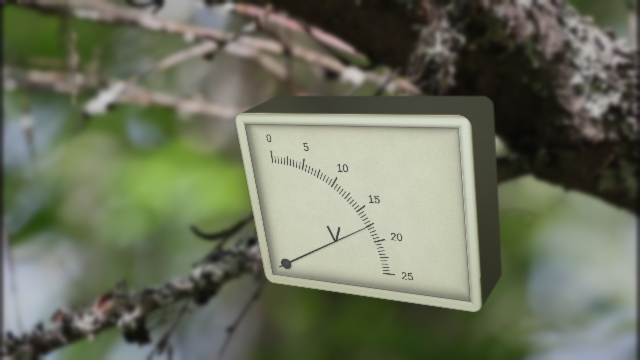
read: **17.5** V
